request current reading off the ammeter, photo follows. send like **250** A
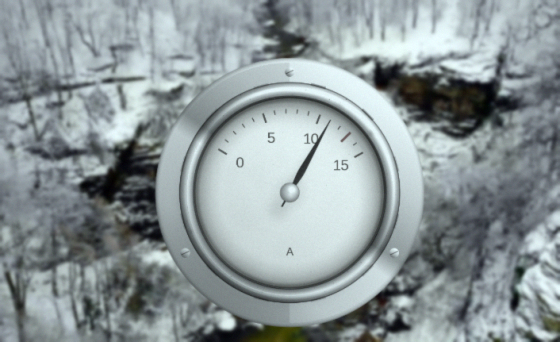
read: **11** A
